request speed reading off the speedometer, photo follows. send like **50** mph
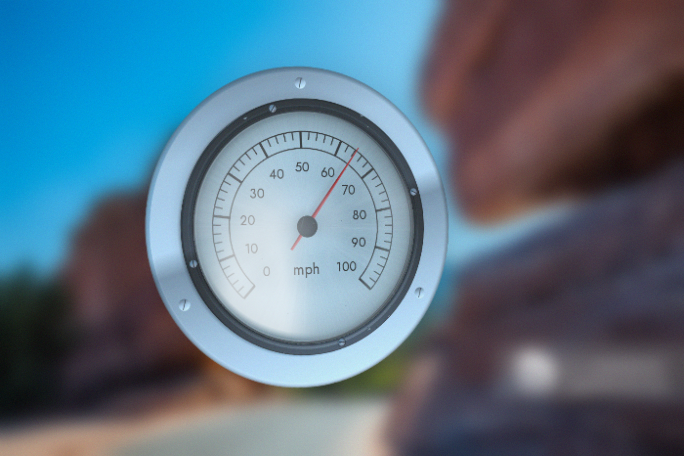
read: **64** mph
